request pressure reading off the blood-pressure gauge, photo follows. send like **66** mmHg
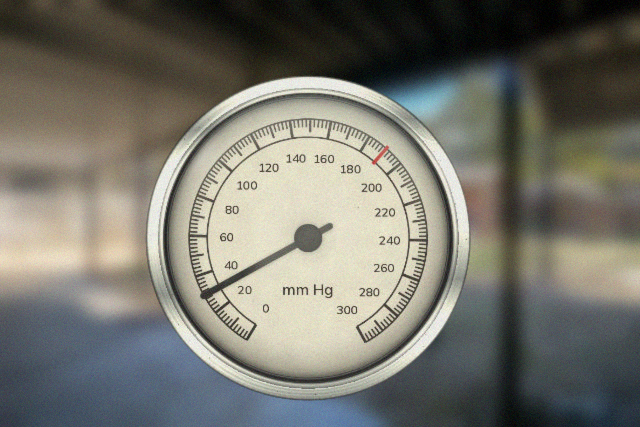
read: **30** mmHg
